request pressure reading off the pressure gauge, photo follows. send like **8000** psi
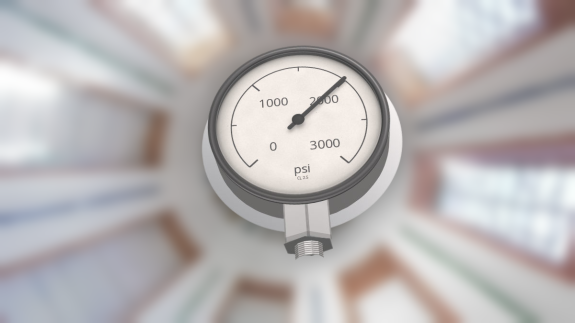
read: **2000** psi
